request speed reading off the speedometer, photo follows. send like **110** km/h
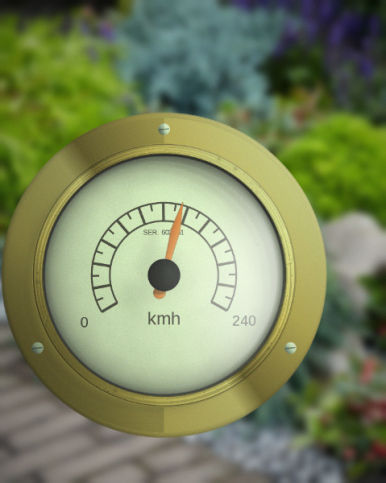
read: **135** km/h
